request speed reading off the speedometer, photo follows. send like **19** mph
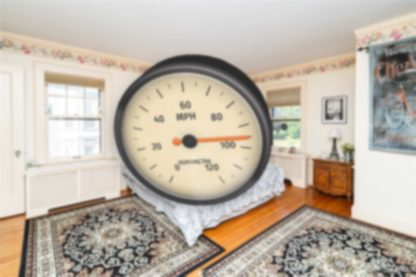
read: **95** mph
